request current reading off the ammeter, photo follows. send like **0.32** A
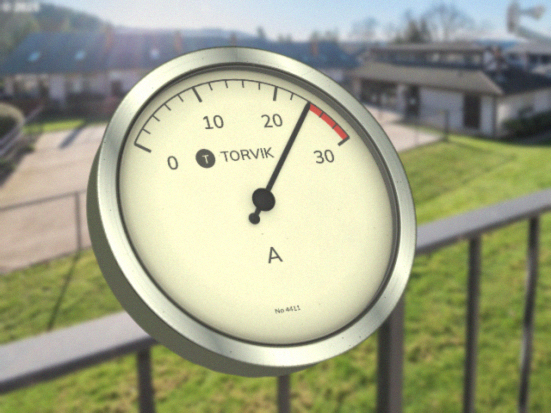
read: **24** A
